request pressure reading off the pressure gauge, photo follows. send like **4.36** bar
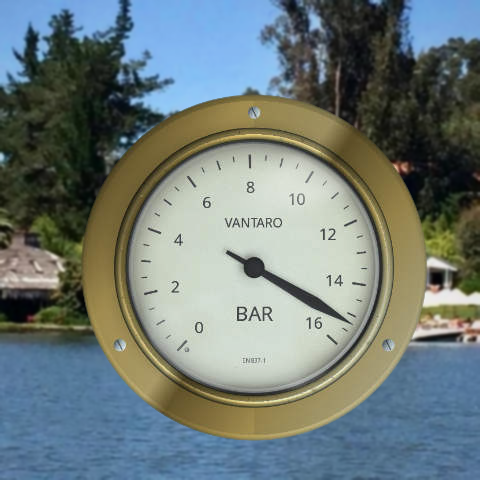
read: **15.25** bar
